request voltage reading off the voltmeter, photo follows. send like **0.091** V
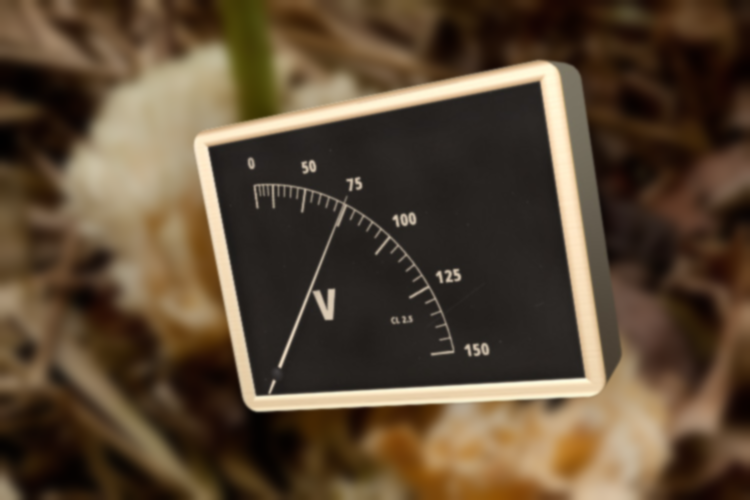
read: **75** V
